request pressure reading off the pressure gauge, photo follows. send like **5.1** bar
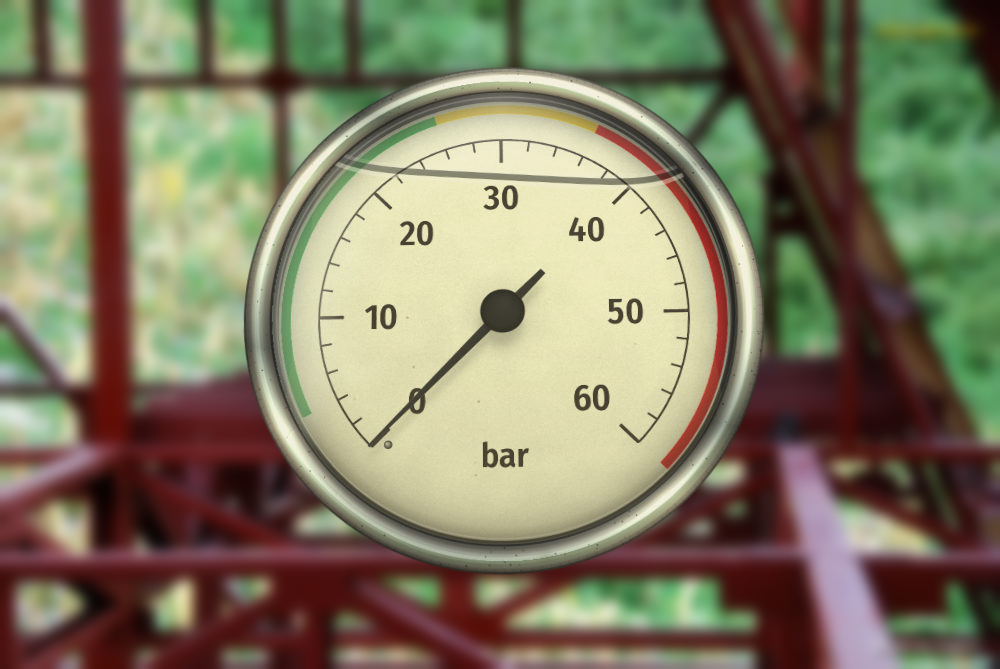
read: **0** bar
